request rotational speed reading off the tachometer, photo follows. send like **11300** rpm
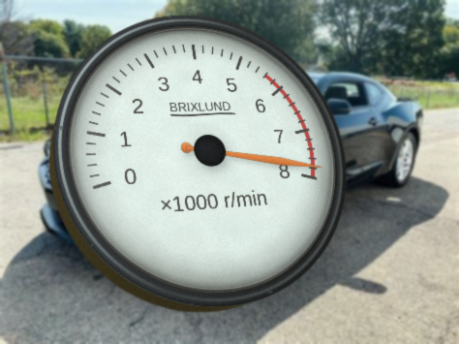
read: **7800** rpm
